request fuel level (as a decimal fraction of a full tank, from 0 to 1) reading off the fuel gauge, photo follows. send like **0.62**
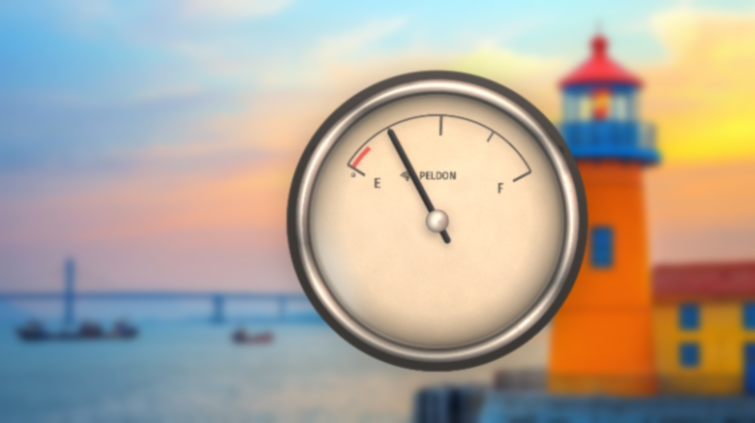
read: **0.25**
